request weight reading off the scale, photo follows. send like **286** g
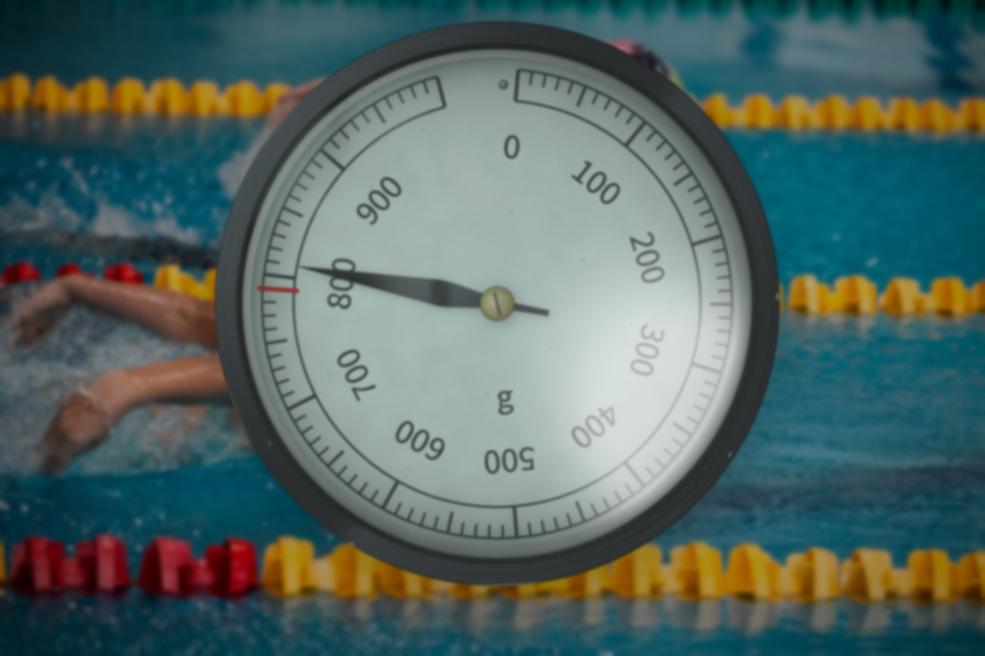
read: **810** g
